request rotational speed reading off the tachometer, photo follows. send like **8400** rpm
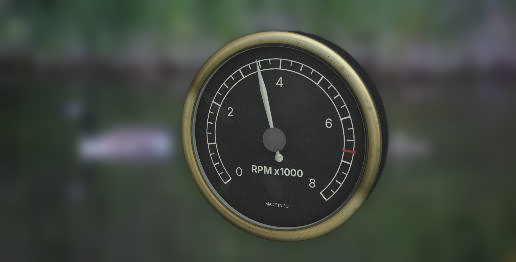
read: **3500** rpm
